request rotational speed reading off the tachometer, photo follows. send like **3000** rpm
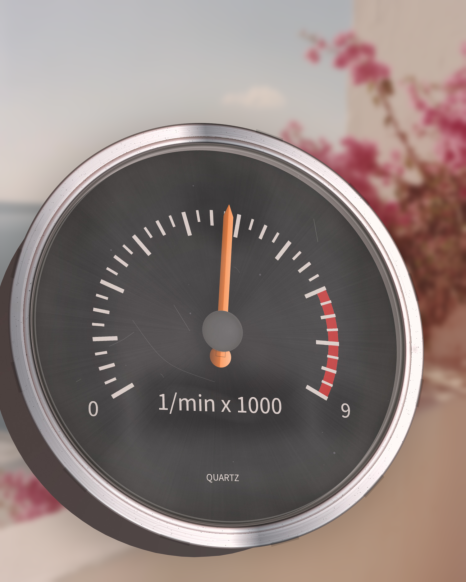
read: **4750** rpm
